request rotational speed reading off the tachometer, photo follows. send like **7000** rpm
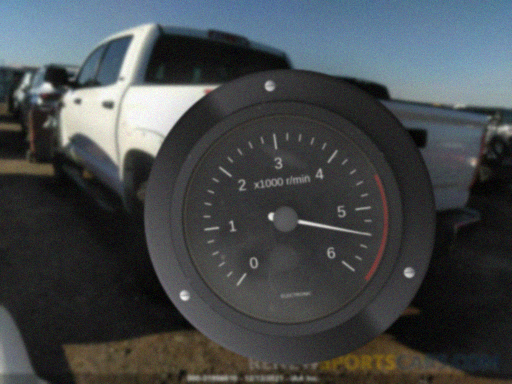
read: **5400** rpm
